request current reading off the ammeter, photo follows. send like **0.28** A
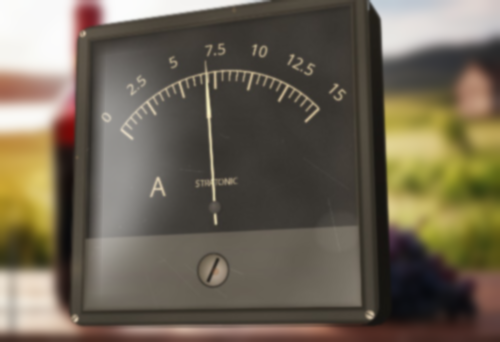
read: **7** A
